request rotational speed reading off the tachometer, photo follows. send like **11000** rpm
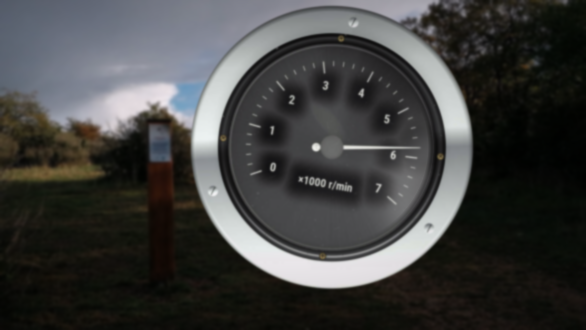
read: **5800** rpm
